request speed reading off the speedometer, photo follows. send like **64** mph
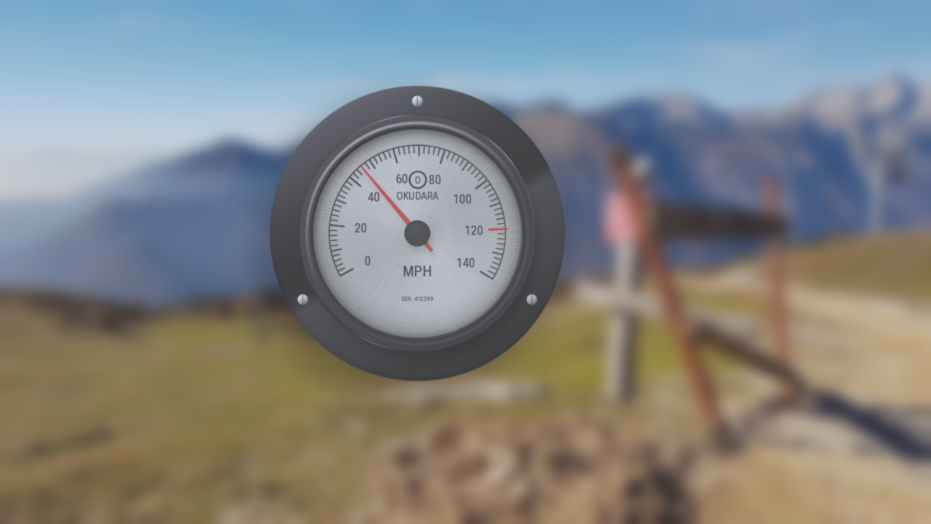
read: **46** mph
